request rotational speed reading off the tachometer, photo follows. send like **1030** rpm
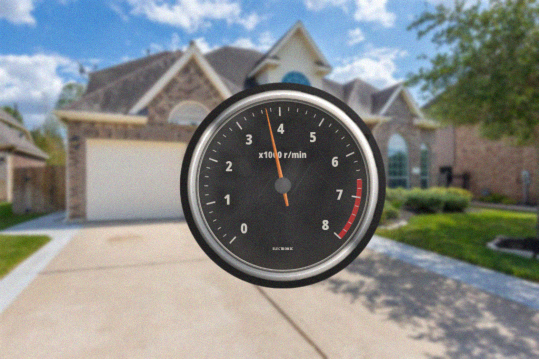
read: **3700** rpm
